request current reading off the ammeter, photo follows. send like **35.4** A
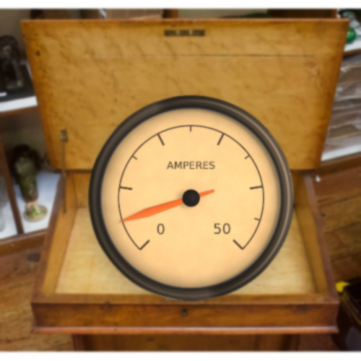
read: **5** A
